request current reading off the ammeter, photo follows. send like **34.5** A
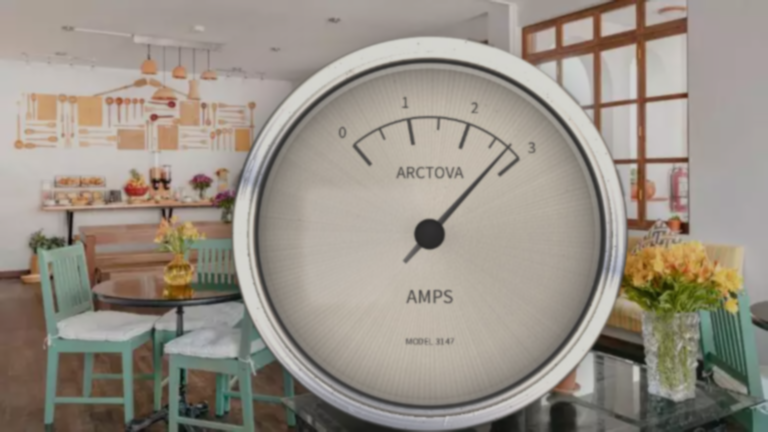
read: **2.75** A
